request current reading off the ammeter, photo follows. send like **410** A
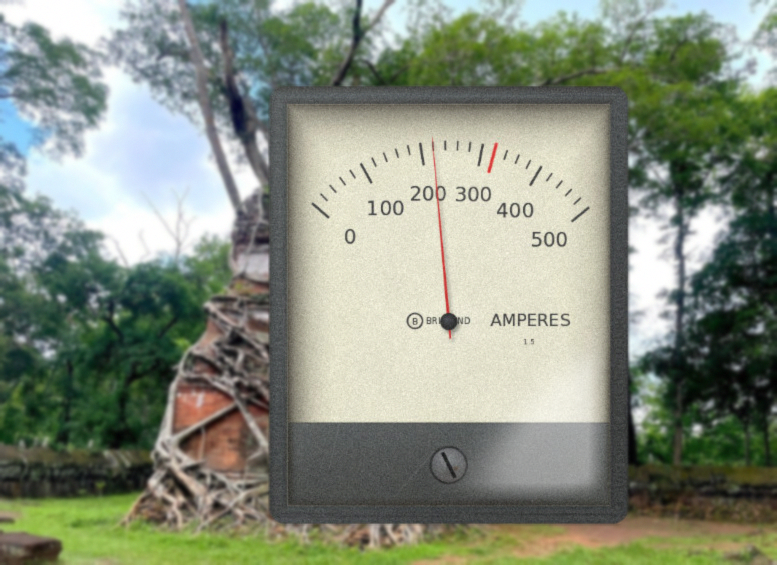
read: **220** A
